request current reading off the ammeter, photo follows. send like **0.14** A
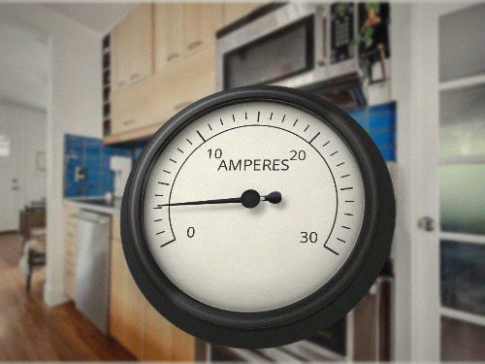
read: **3** A
